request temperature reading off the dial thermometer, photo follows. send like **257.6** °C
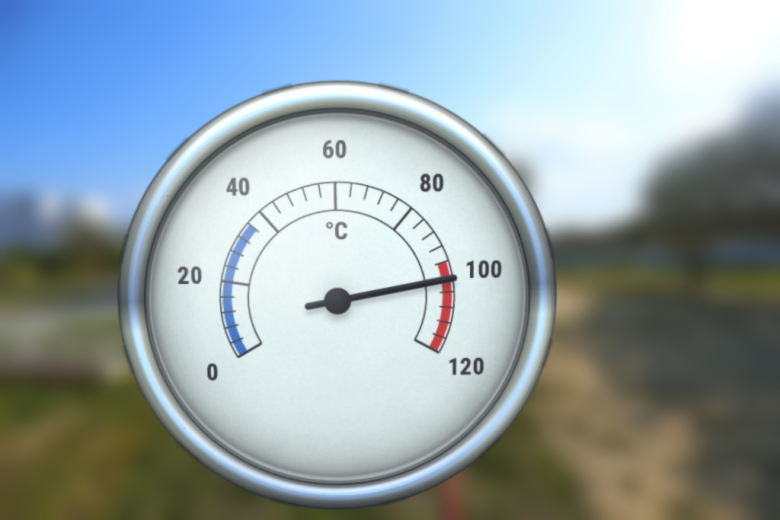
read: **100** °C
